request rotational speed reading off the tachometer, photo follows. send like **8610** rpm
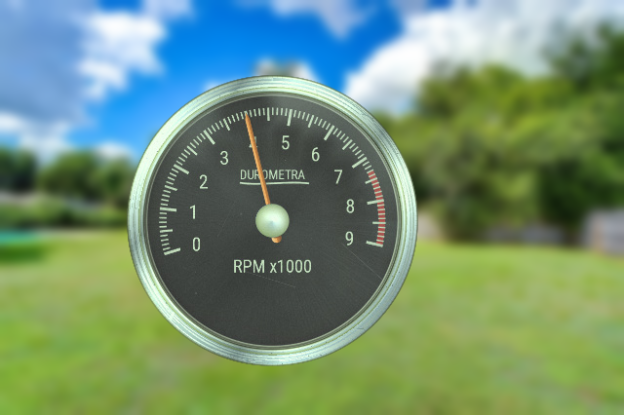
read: **4000** rpm
